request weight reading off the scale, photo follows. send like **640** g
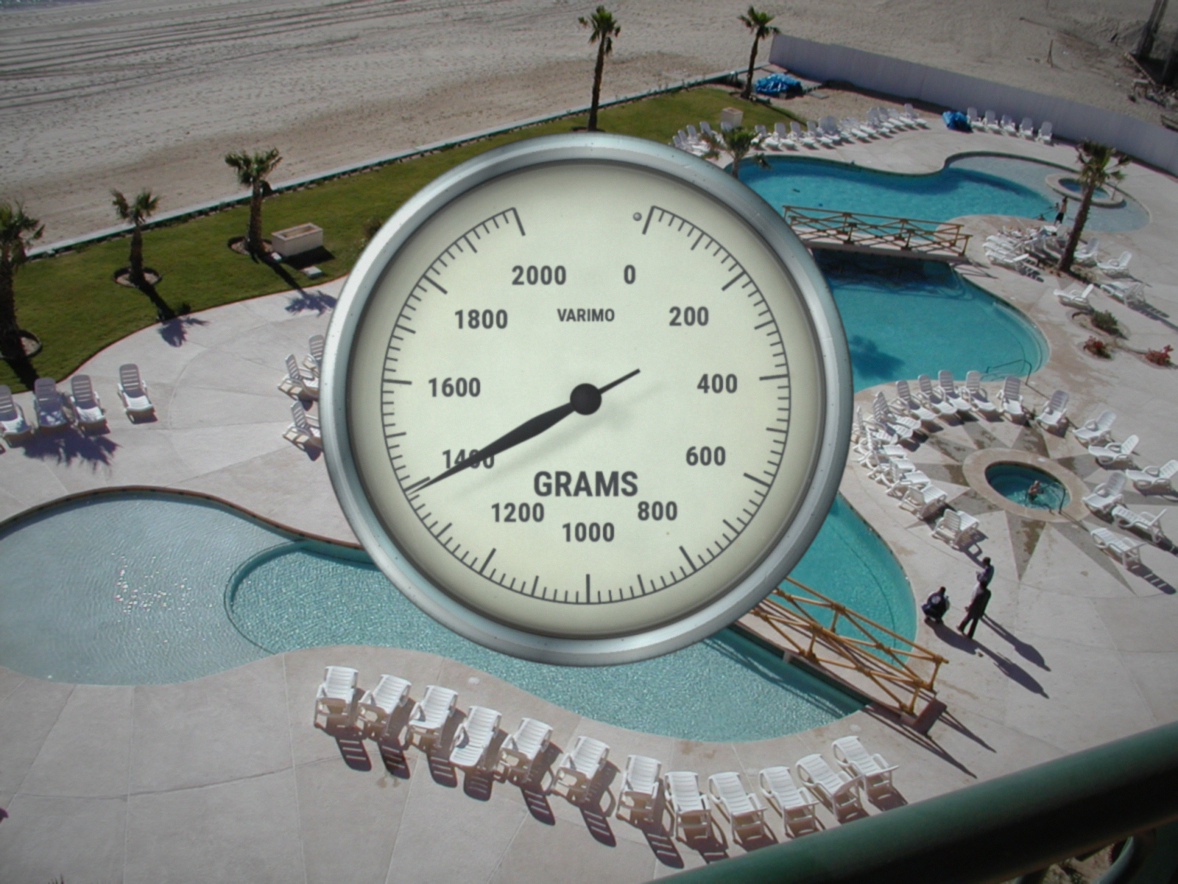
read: **1390** g
